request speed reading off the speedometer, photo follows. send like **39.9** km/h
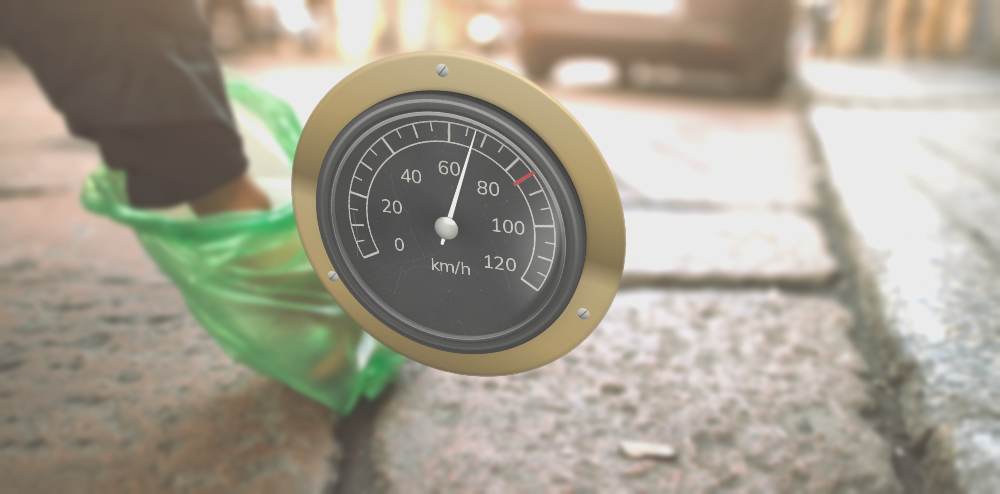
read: **67.5** km/h
